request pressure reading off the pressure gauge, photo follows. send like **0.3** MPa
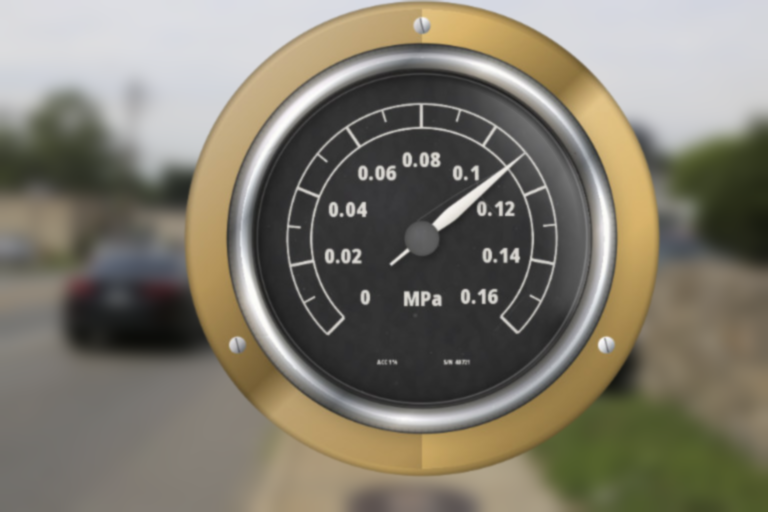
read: **0.11** MPa
